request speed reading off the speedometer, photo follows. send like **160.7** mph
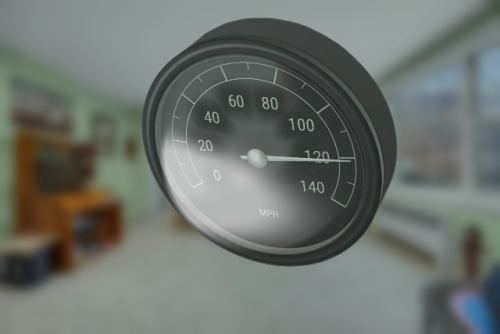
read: **120** mph
